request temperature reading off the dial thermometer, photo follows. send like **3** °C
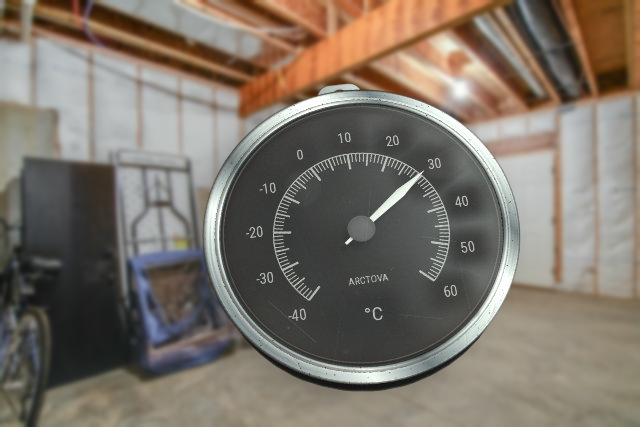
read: **30** °C
